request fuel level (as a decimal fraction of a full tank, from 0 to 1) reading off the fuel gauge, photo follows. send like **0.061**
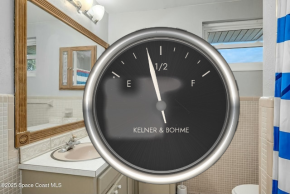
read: **0.375**
